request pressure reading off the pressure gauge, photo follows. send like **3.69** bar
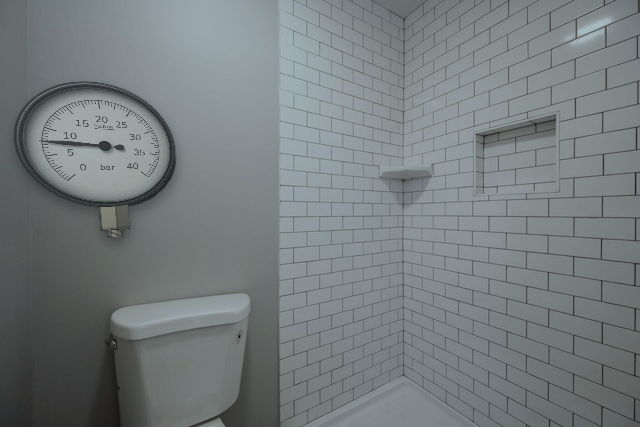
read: **7.5** bar
